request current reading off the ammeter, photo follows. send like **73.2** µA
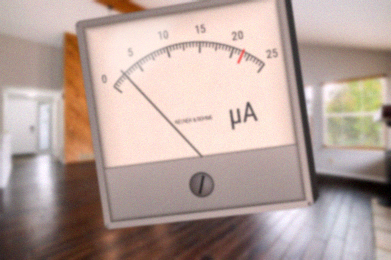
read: **2.5** µA
